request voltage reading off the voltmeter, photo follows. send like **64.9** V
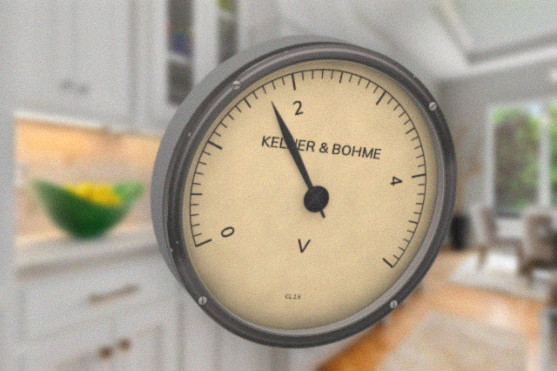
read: **1.7** V
